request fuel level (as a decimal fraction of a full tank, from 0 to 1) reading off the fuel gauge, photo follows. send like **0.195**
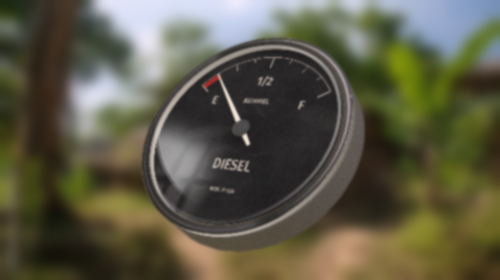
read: **0.125**
